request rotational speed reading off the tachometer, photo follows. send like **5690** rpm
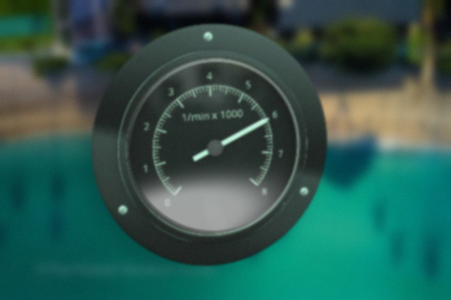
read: **6000** rpm
